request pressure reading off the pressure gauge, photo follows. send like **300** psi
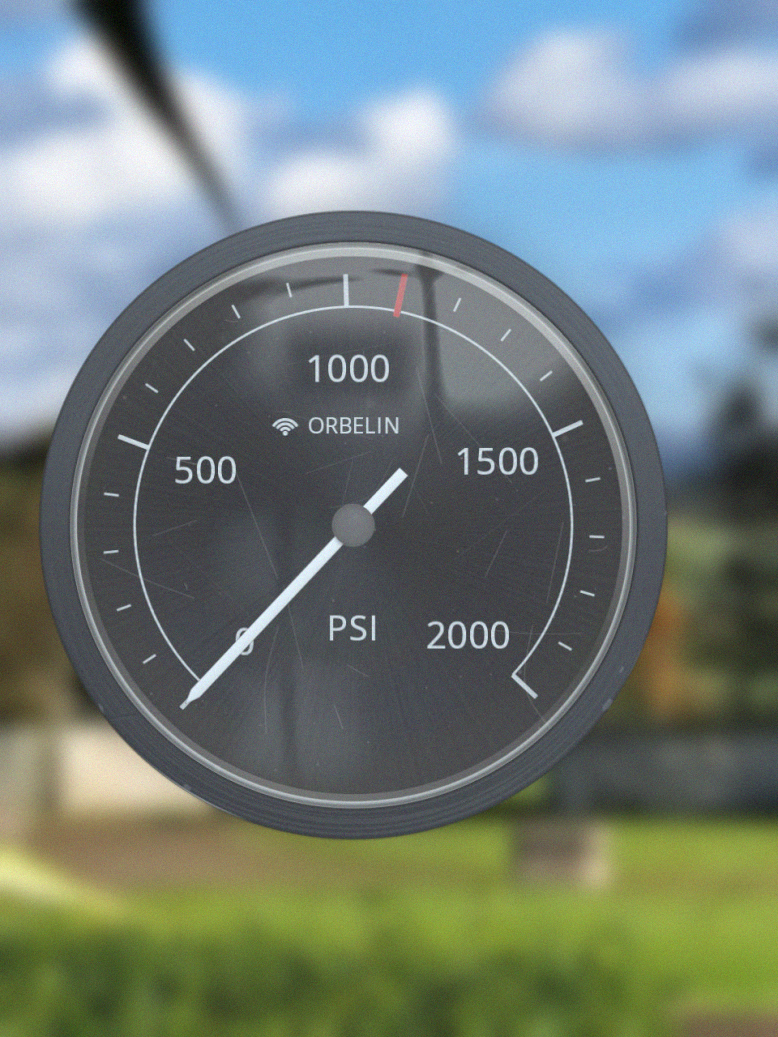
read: **0** psi
